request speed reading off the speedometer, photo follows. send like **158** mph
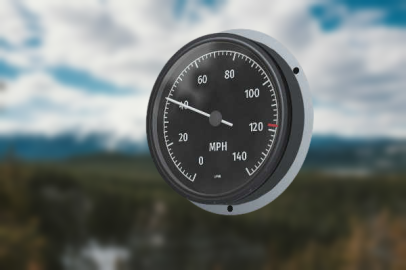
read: **40** mph
